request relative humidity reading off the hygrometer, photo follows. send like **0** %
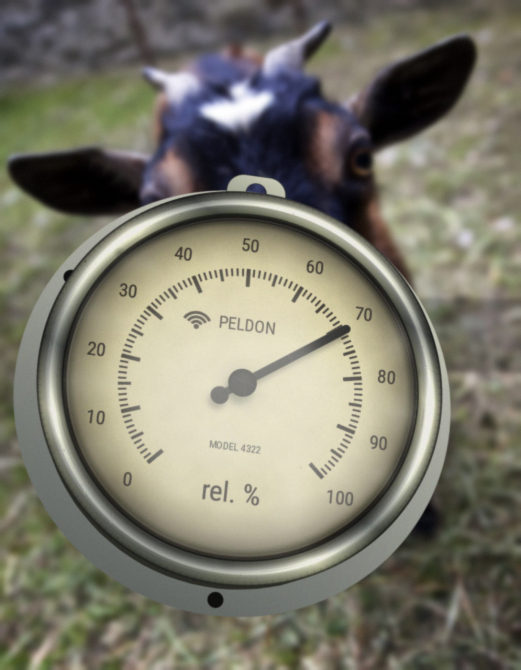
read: **71** %
